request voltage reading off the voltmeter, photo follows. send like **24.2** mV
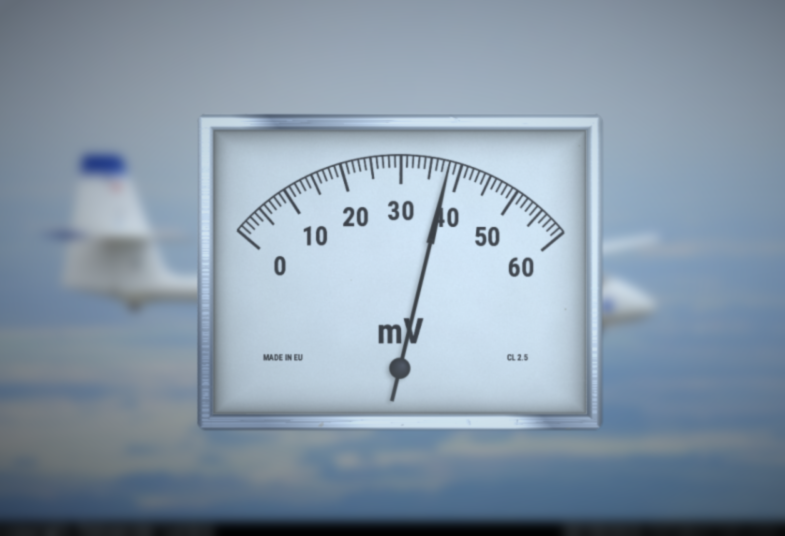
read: **38** mV
